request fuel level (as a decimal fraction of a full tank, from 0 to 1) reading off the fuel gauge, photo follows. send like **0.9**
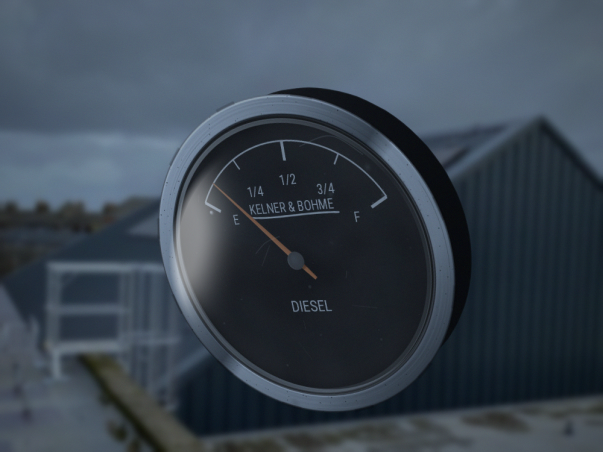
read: **0.125**
